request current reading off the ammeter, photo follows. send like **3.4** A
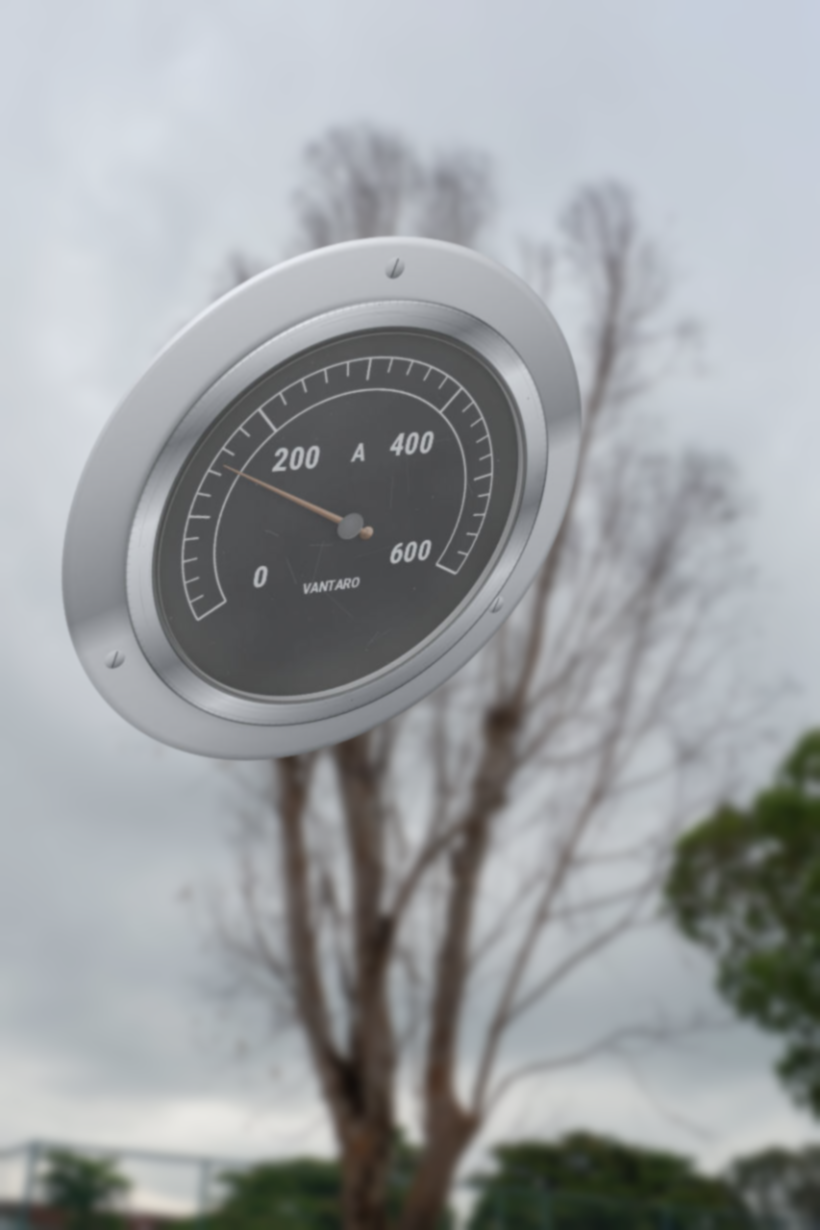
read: **150** A
